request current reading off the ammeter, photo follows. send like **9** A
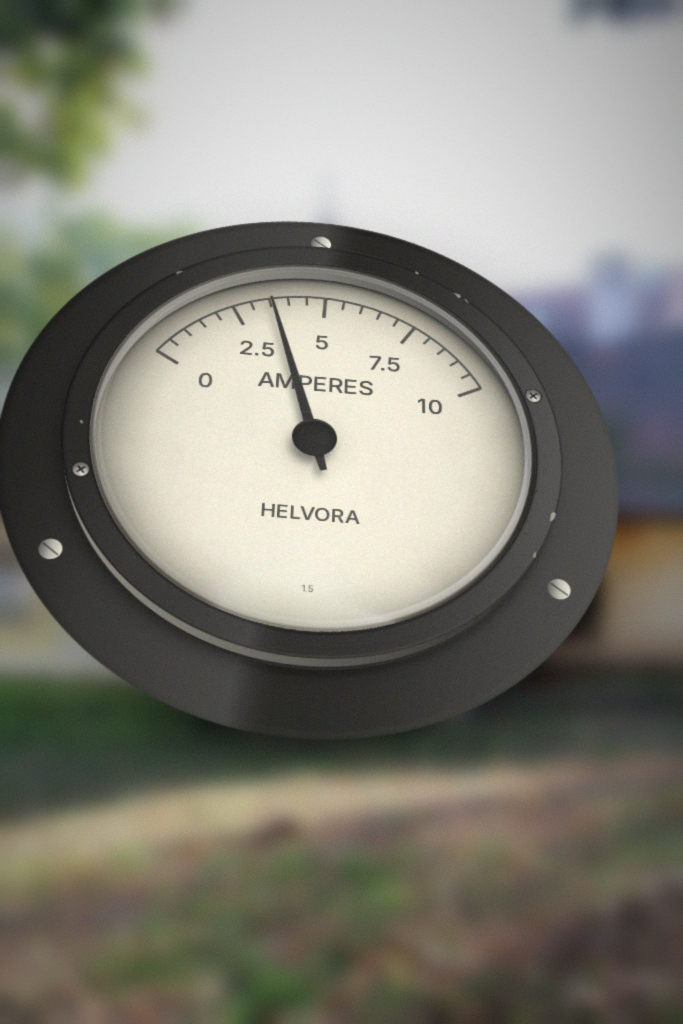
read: **3.5** A
